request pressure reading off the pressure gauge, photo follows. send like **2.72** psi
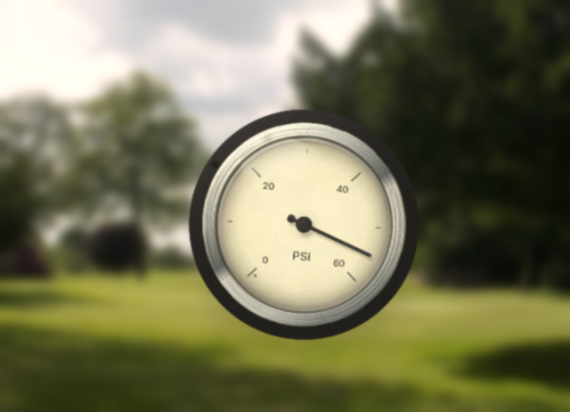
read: **55** psi
